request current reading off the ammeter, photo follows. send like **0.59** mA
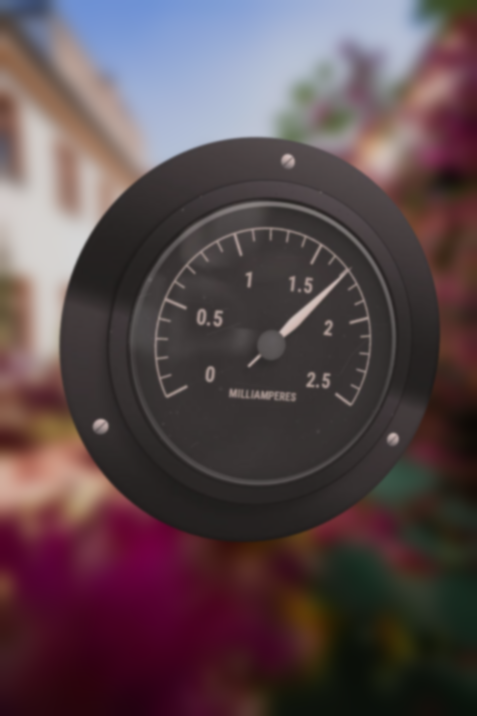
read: **1.7** mA
